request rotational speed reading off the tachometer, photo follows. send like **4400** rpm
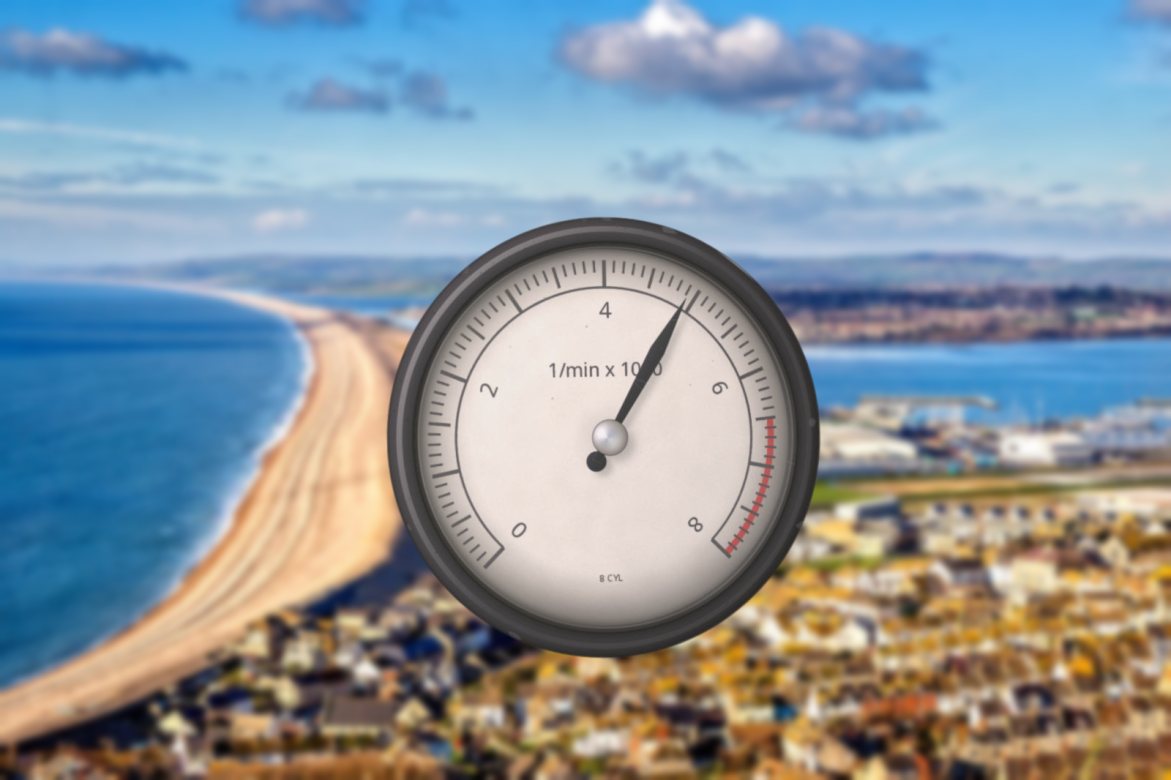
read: **4900** rpm
